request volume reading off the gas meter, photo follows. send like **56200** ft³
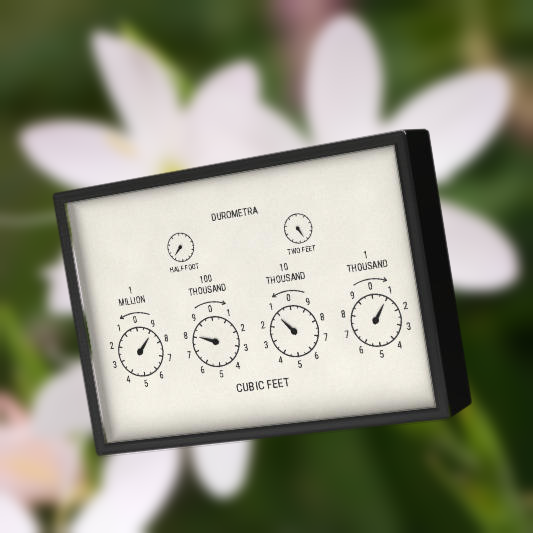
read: **881100** ft³
